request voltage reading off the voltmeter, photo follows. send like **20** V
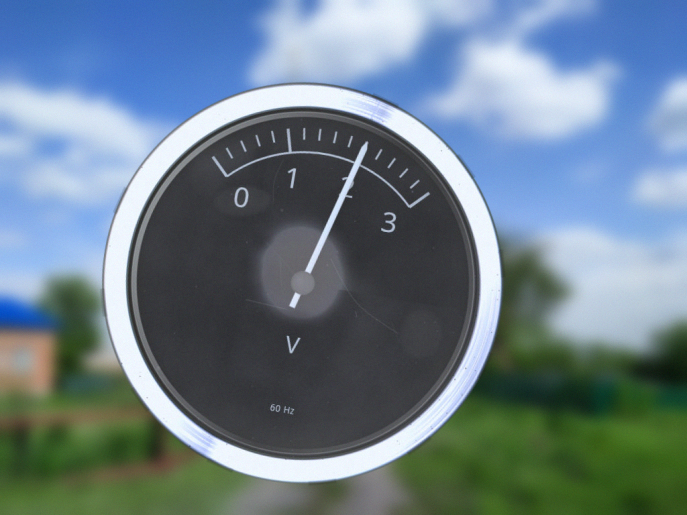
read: **2** V
